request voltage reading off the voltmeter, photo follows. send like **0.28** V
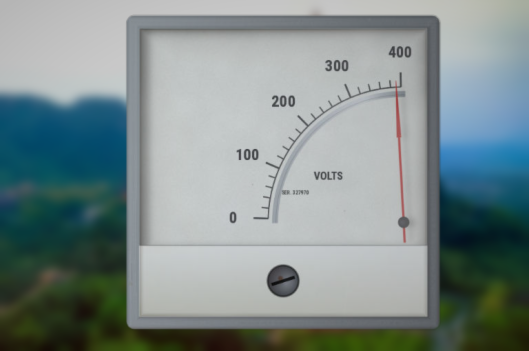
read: **390** V
